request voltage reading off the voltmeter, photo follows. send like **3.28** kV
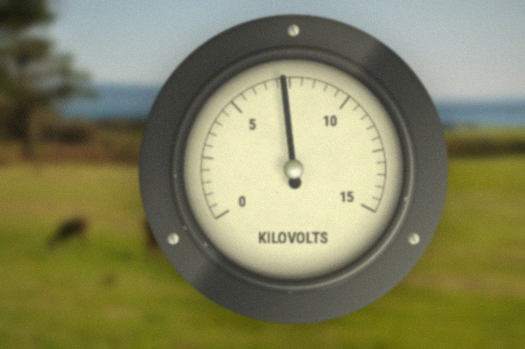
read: **7.25** kV
